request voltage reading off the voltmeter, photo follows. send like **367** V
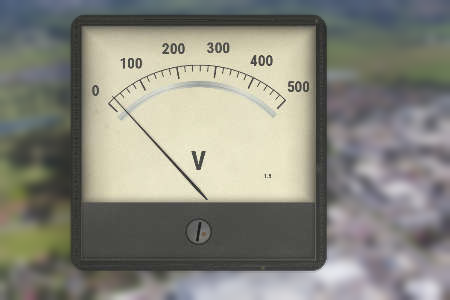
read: **20** V
